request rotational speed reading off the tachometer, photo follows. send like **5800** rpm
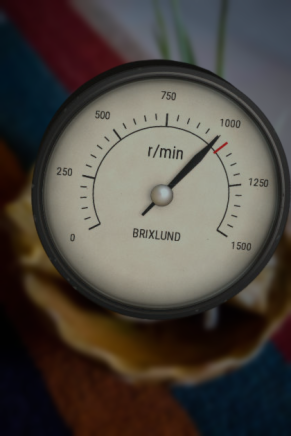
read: **1000** rpm
